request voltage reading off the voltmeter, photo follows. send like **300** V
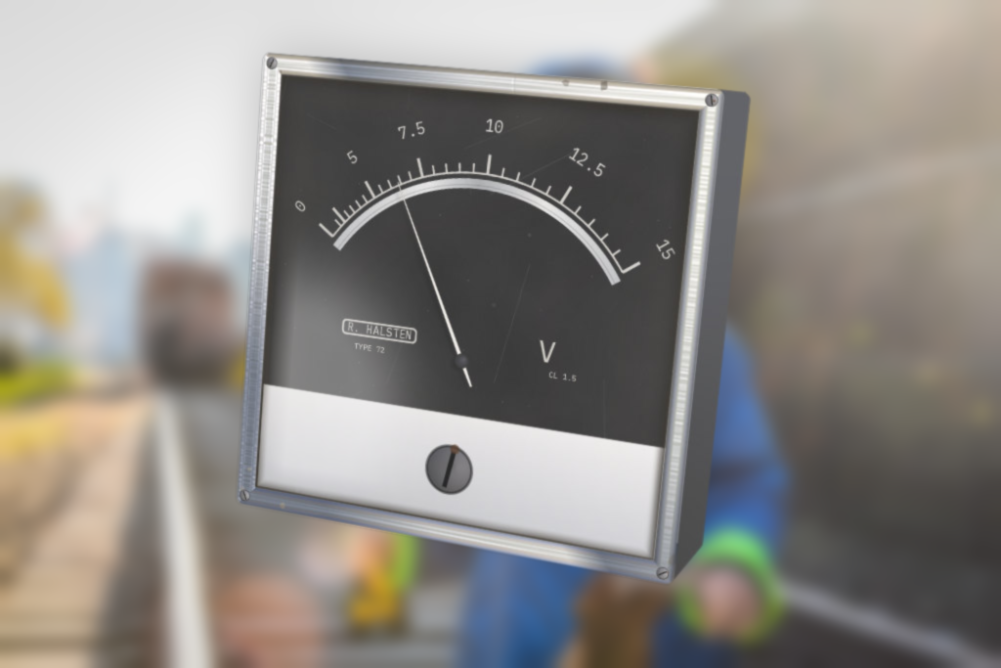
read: **6.5** V
